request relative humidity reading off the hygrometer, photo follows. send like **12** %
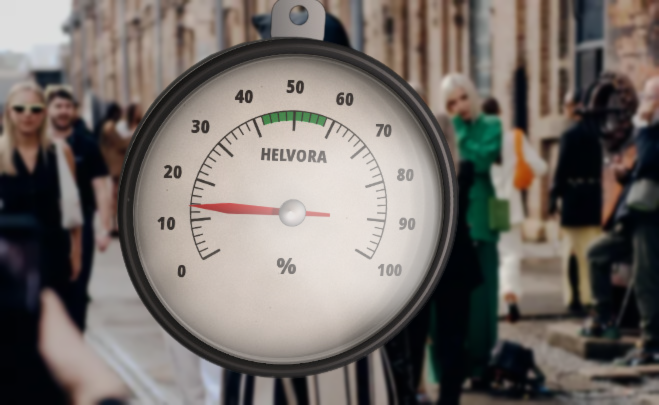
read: **14** %
